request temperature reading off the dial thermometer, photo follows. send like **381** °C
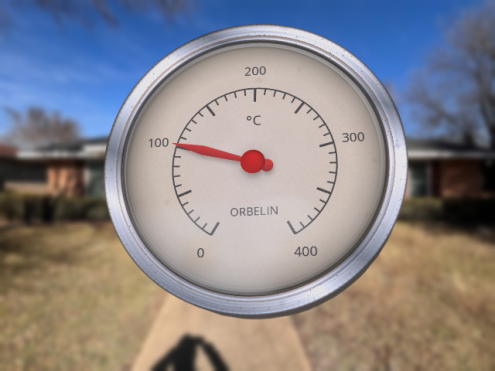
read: **100** °C
